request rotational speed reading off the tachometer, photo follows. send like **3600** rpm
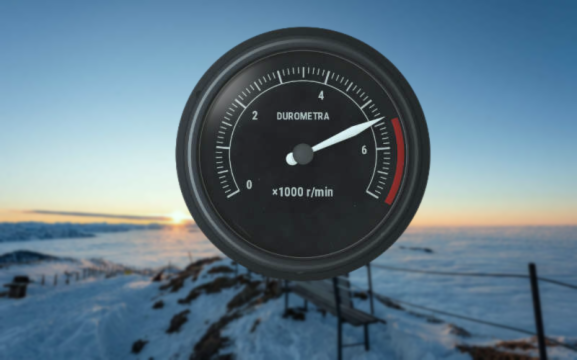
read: **5400** rpm
